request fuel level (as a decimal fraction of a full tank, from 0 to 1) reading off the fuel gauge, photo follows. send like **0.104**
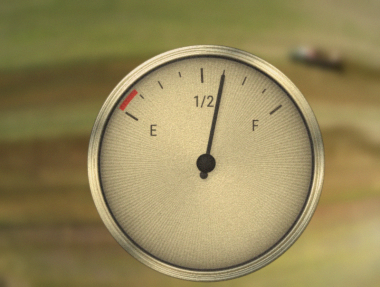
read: **0.625**
